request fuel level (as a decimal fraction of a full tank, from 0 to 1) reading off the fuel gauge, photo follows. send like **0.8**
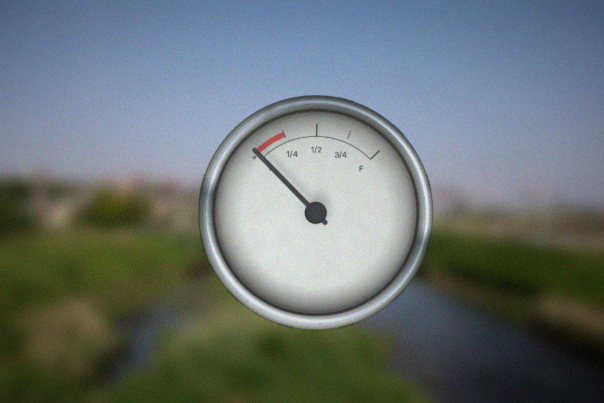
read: **0**
